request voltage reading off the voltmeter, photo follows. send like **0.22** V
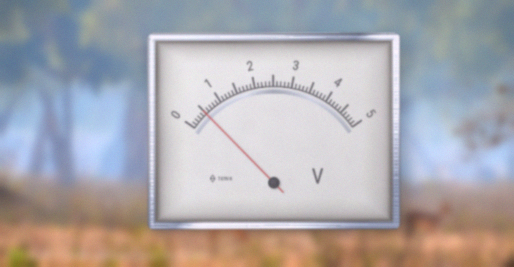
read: **0.5** V
